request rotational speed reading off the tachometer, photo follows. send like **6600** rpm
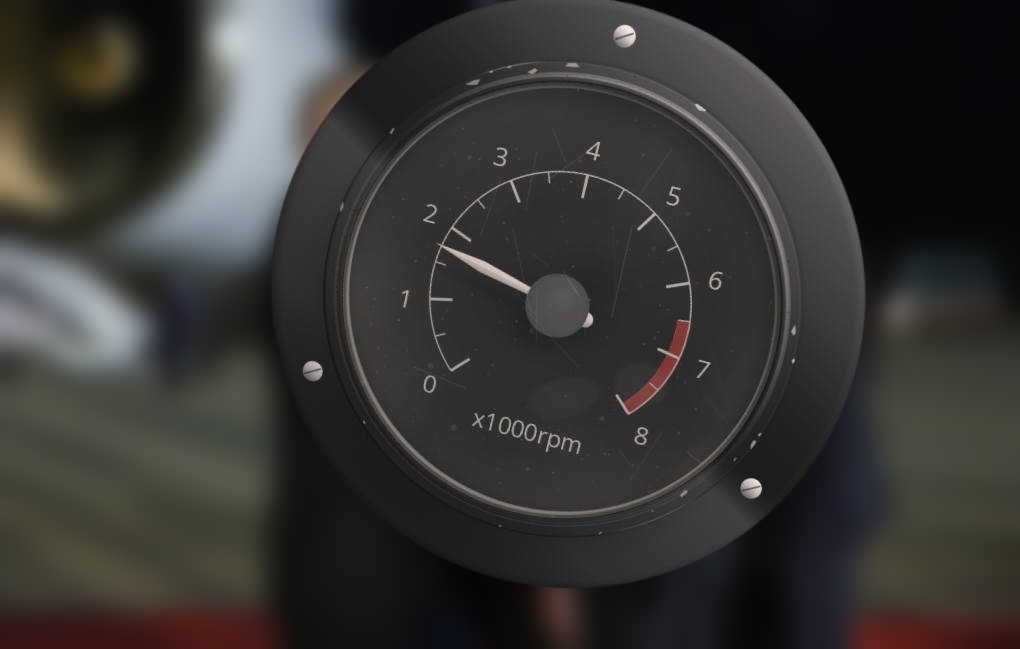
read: **1750** rpm
